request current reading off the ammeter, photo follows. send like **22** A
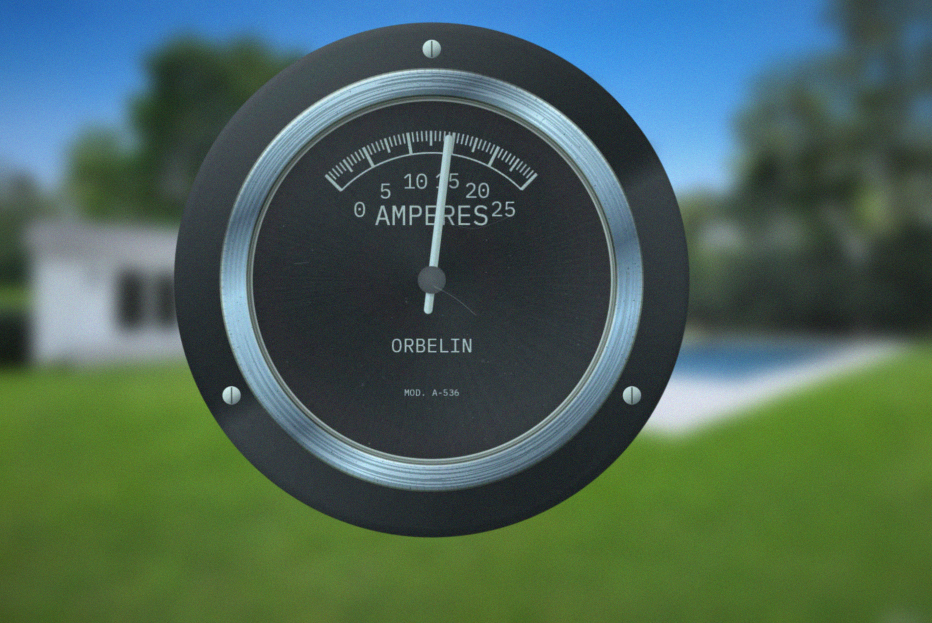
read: **14.5** A
